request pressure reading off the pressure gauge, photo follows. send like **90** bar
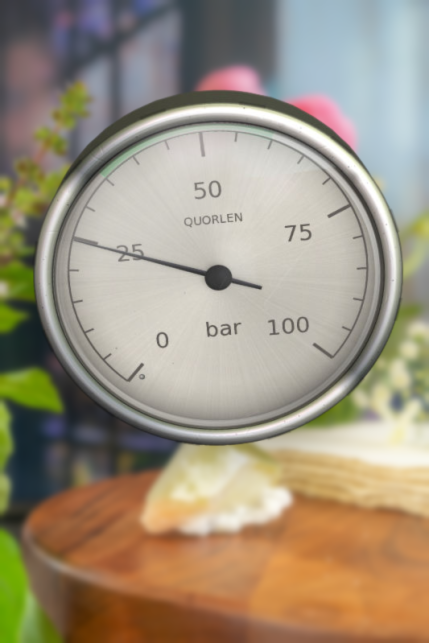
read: **25** bar
